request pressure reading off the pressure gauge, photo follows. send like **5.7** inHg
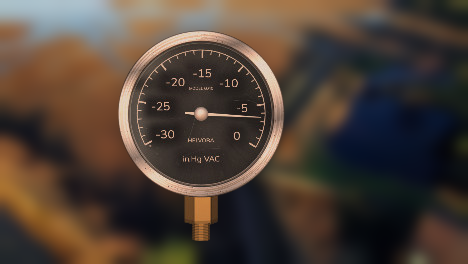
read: **-3.5** inHg
